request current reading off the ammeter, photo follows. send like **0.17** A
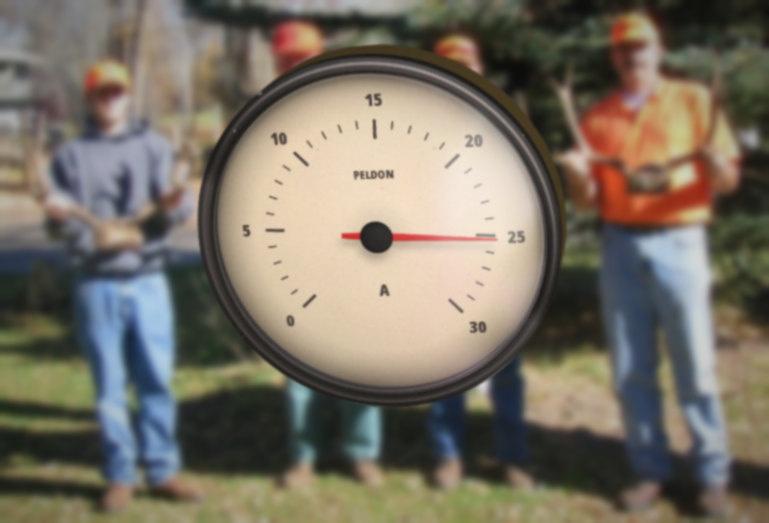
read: **25** A
